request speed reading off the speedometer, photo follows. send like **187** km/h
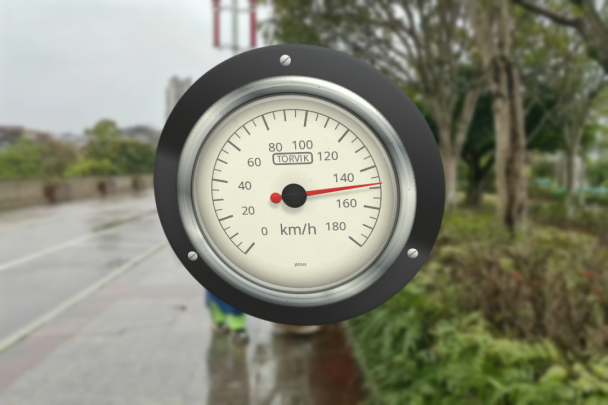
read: **147.5** km/h
